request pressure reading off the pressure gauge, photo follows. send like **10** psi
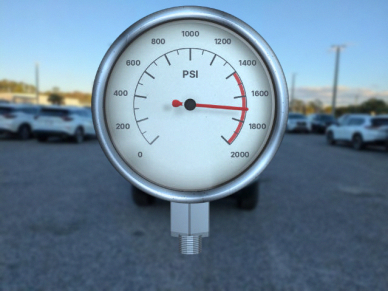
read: **1700** psi
